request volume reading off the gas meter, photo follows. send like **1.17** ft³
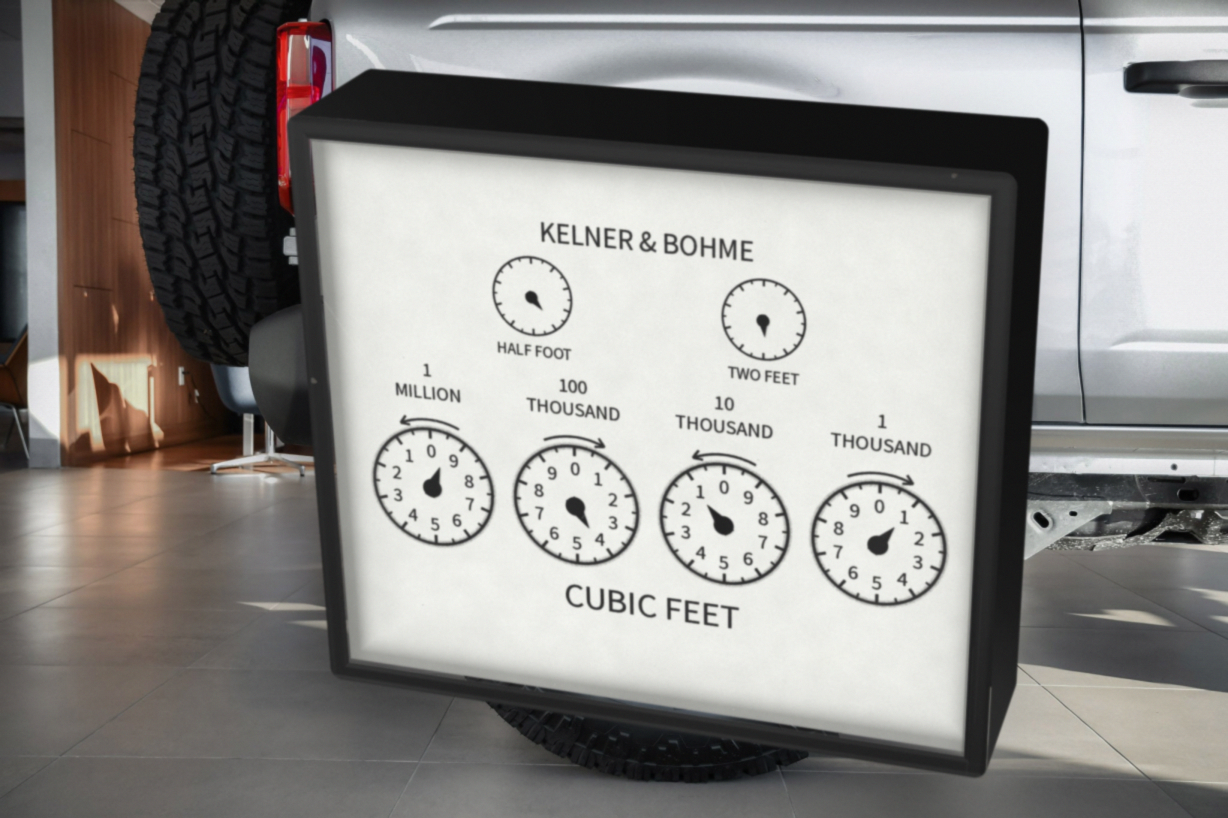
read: **941100** ft³
